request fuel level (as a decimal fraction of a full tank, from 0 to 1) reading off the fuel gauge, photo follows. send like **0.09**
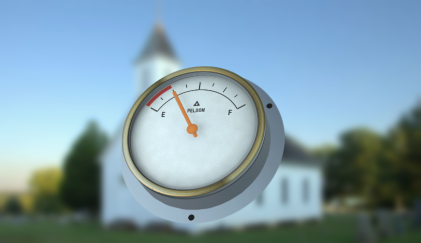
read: **0.25**
